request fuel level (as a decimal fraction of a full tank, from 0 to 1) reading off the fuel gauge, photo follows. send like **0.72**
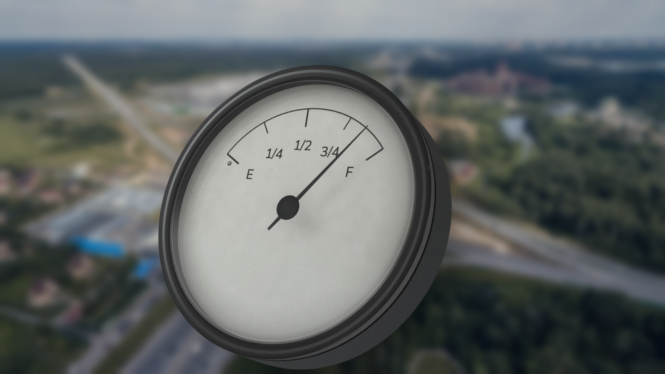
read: **0.875**
